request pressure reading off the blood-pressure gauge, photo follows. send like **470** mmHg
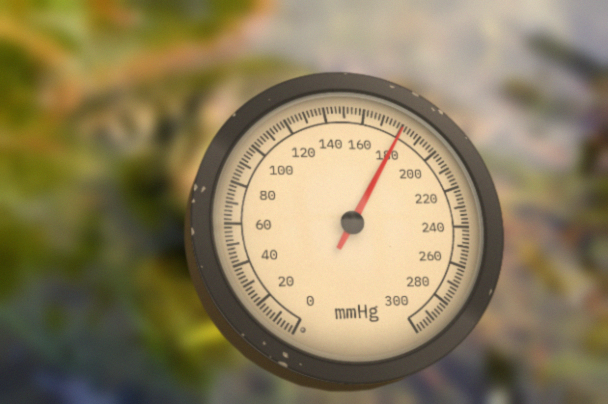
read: **180** mmHg
